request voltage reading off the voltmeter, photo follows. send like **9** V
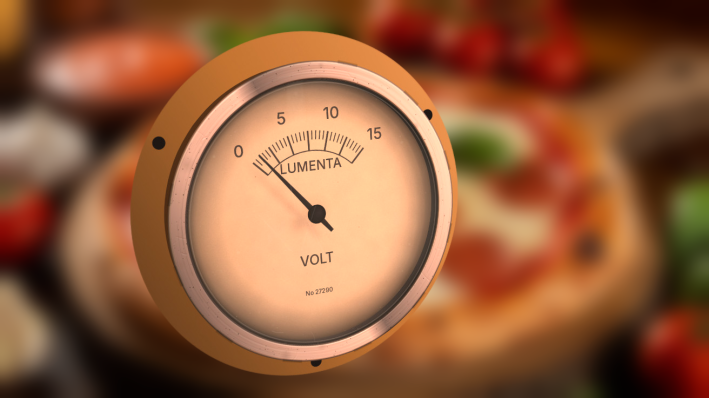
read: **1** V
